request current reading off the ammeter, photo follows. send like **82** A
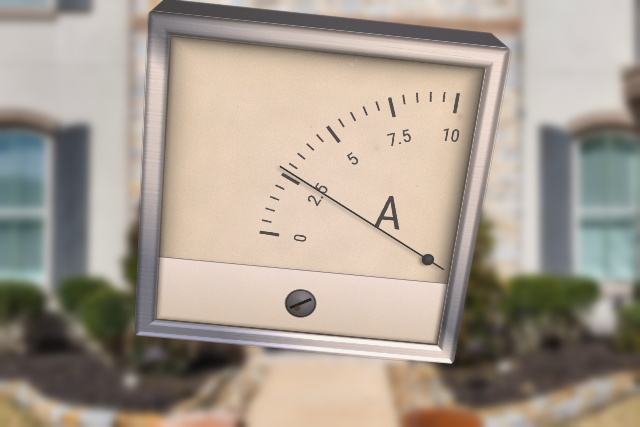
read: **2.75** A
